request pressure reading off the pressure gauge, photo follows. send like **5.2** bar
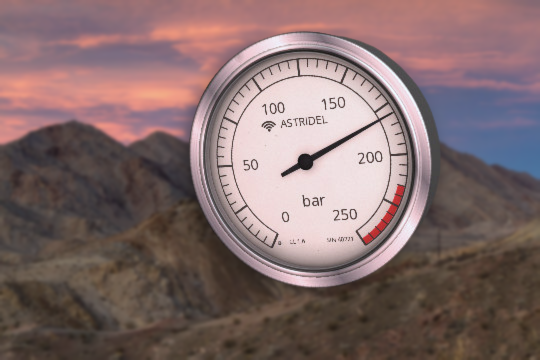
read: **180** bar
